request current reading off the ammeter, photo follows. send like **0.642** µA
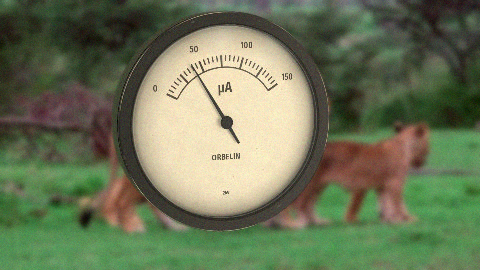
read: **40** µA
